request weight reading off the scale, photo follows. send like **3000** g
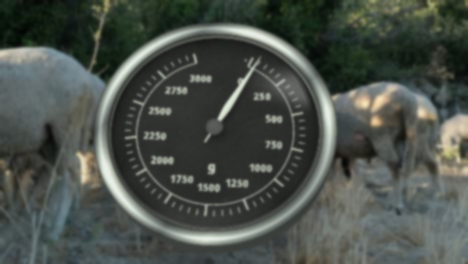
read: **50** g
